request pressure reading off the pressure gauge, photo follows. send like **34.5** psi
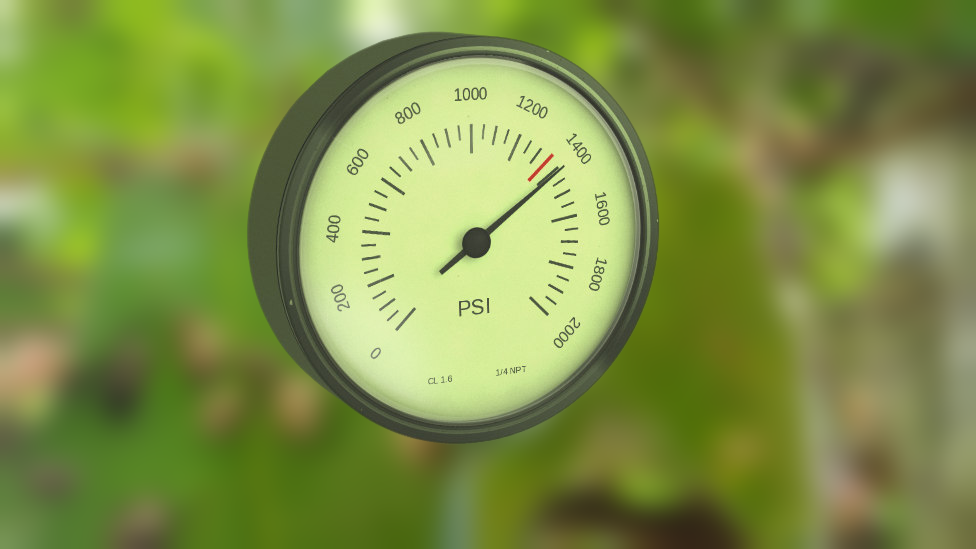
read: **1400** psi
